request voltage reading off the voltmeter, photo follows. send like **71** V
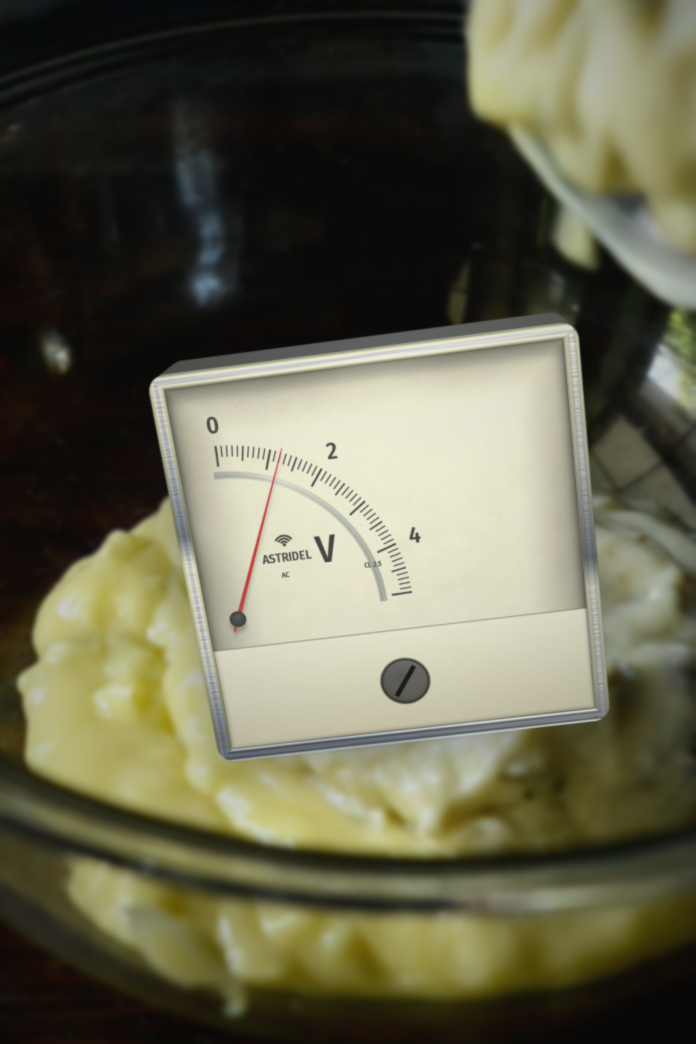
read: **1.2** V
